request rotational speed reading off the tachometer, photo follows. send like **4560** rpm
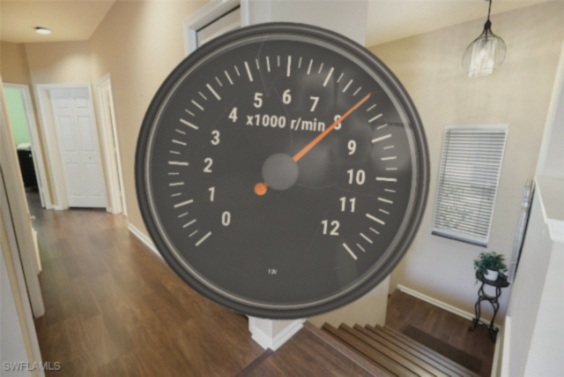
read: **8000** rpm
